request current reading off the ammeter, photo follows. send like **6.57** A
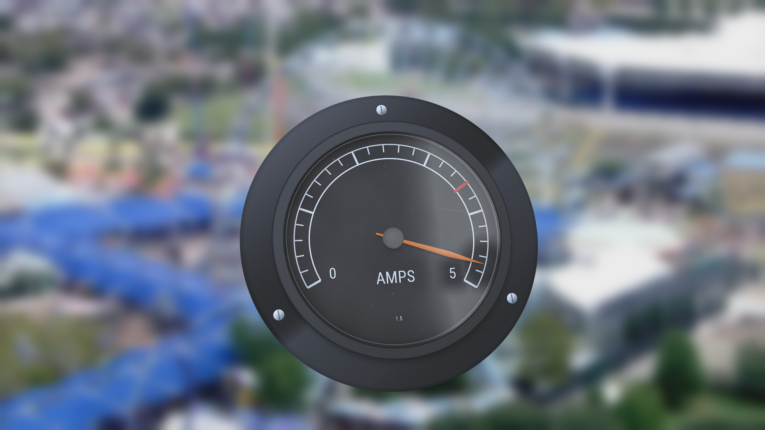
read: **4.7** A
